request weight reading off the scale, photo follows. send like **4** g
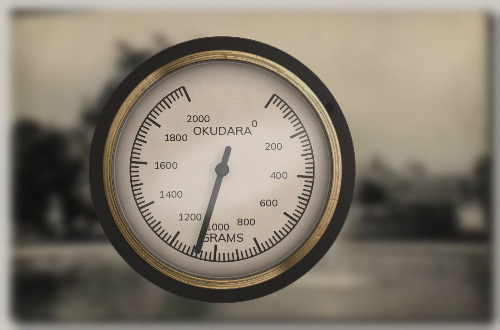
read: **1080** g
